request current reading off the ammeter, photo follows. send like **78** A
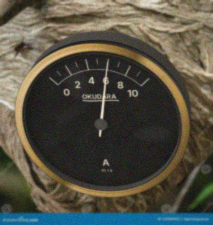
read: **6** A
